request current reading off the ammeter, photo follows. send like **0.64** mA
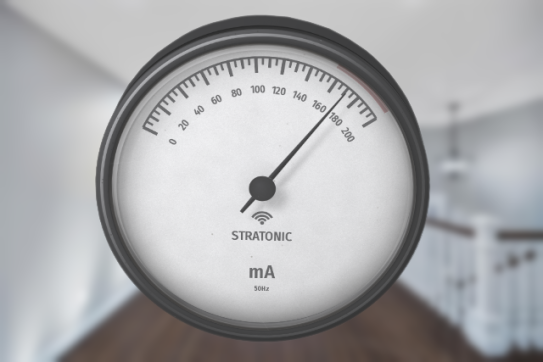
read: **170** mA
